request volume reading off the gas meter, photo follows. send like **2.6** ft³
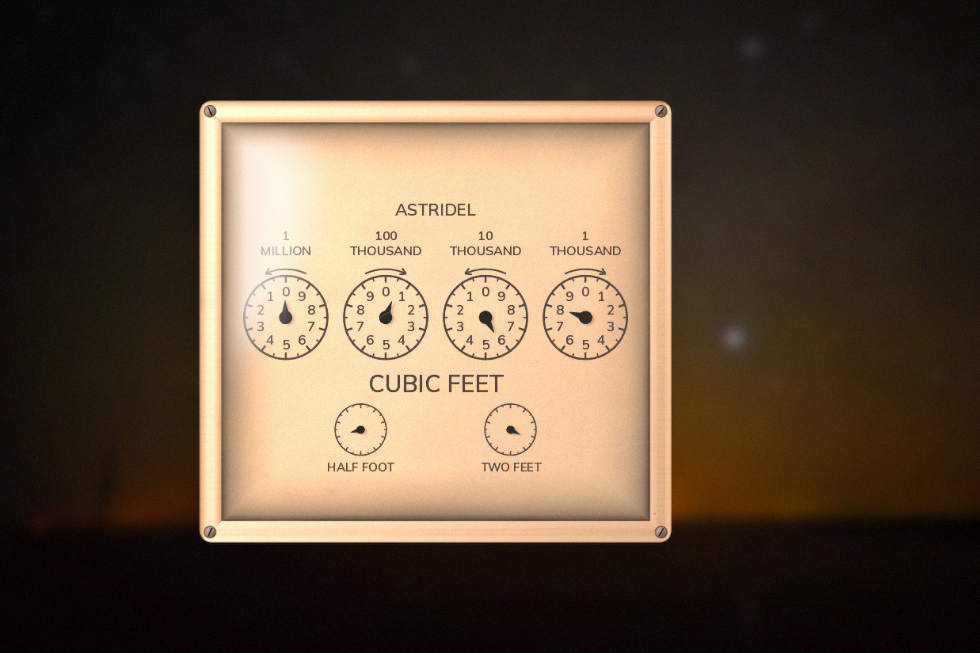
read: **5800** ft³
